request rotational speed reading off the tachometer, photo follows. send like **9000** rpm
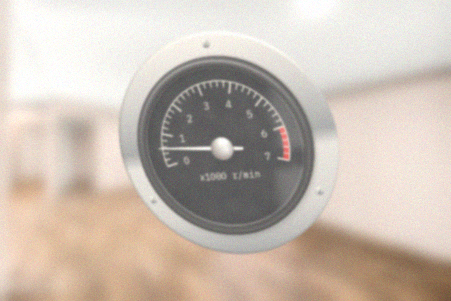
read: **600** rpm
